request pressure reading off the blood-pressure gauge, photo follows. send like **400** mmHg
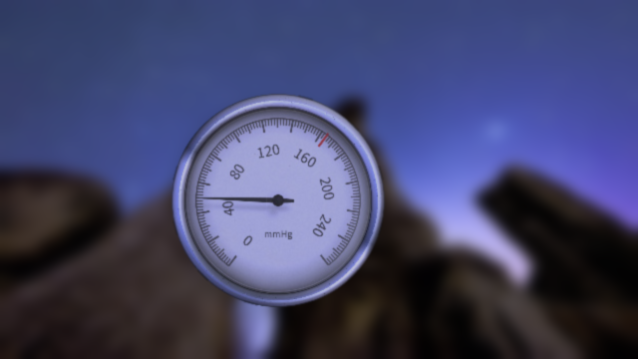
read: **50** mmHg
